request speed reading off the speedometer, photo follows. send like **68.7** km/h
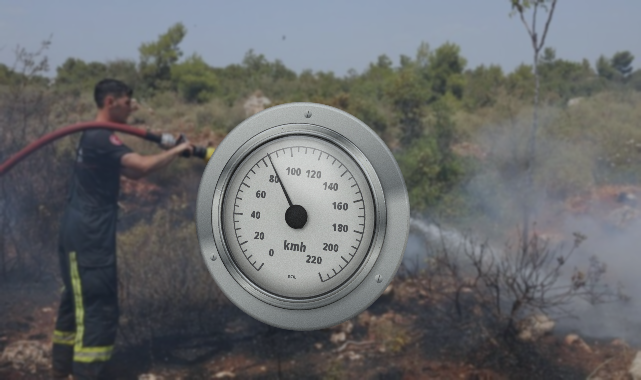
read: **85** km/h
